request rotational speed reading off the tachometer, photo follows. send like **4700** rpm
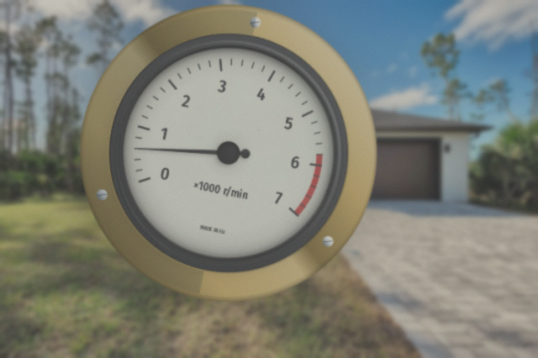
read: **600** rpm
